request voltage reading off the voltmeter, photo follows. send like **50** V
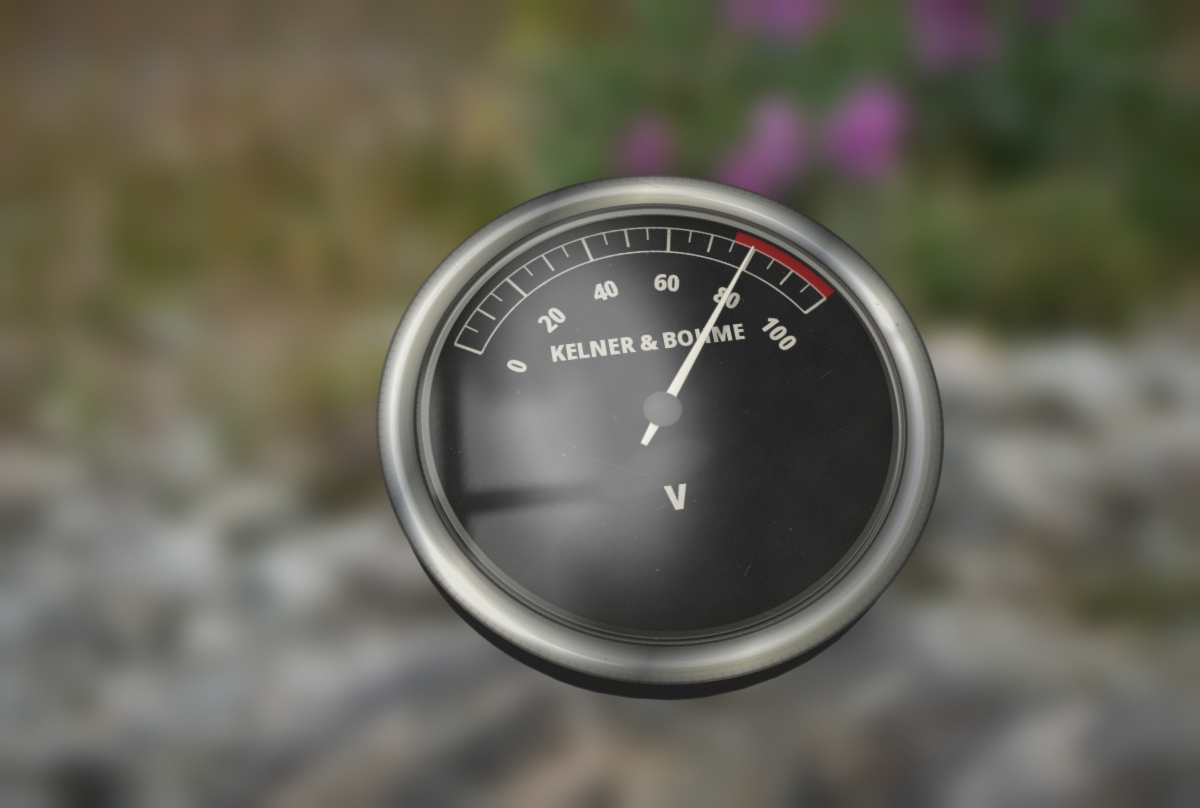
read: **80** V
